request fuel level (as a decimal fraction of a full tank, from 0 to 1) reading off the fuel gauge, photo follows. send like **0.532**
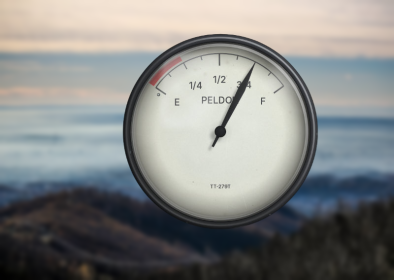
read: **0.75**
